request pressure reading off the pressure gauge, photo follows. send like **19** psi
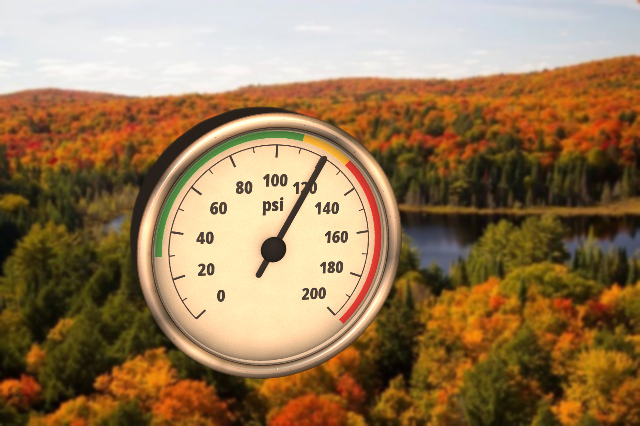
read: **120** psi
